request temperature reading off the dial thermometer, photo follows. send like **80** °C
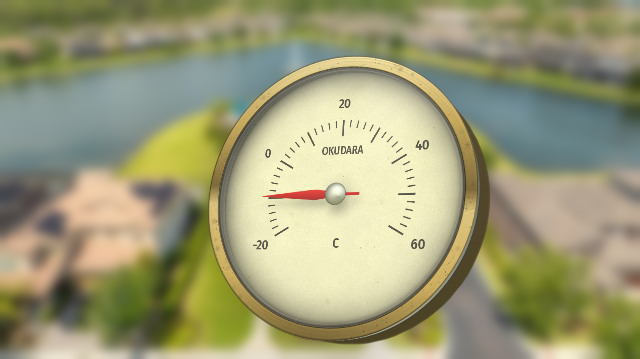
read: **-10** °C
